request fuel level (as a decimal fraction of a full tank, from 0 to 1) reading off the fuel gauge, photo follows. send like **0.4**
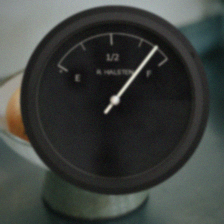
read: **0.875**
